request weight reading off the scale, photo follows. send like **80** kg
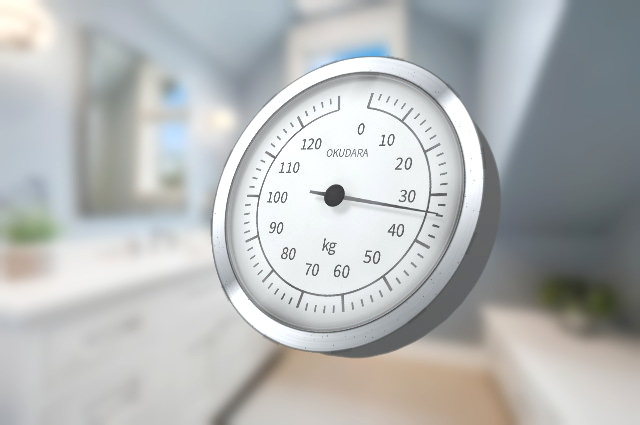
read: **34** kg
